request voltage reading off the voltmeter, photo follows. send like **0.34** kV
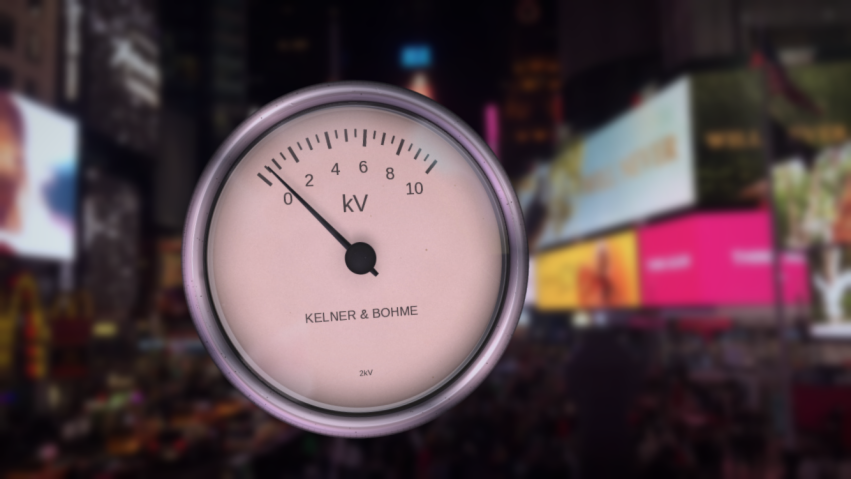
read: **0.5** kV
